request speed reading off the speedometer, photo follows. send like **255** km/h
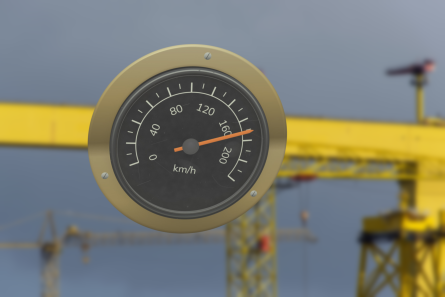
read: **170** km/h
